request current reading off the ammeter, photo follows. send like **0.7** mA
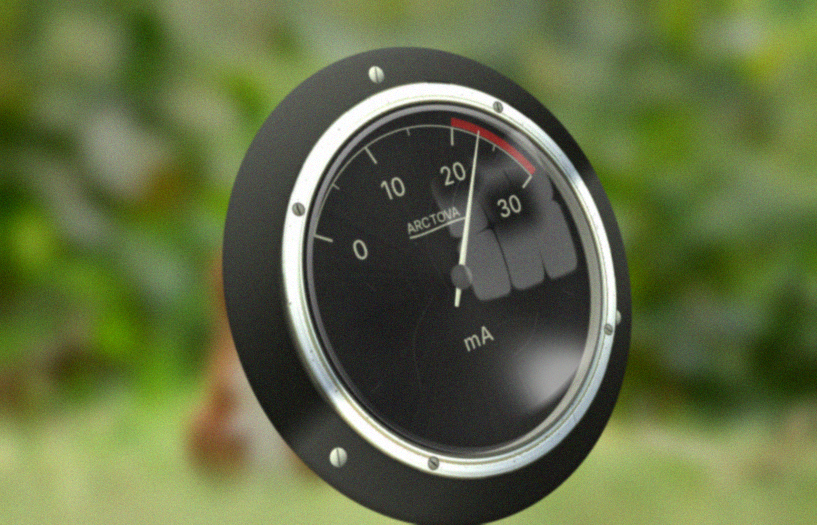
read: **22.5** mA
